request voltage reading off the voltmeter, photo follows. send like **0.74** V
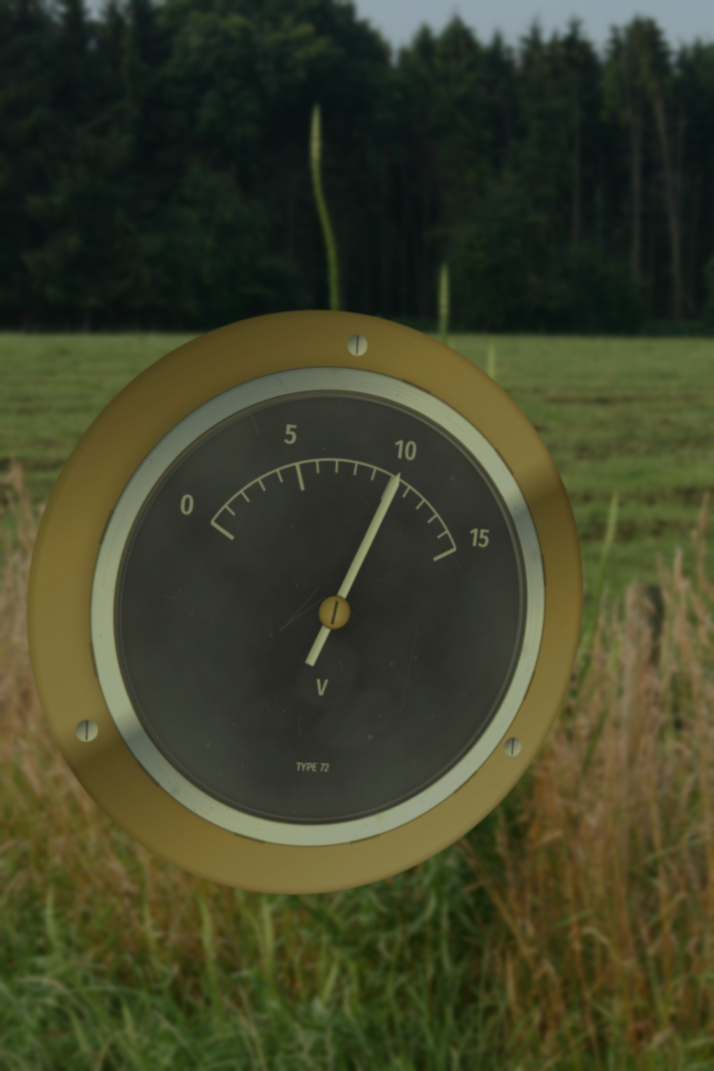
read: **10** V
